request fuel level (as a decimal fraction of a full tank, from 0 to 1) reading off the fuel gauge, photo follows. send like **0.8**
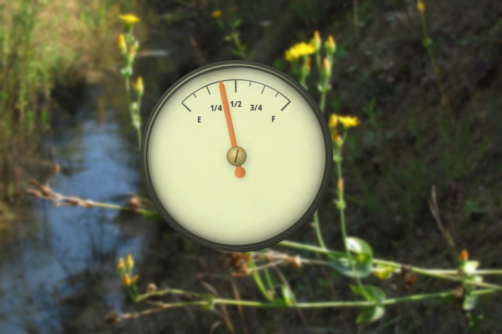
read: **0.375**
